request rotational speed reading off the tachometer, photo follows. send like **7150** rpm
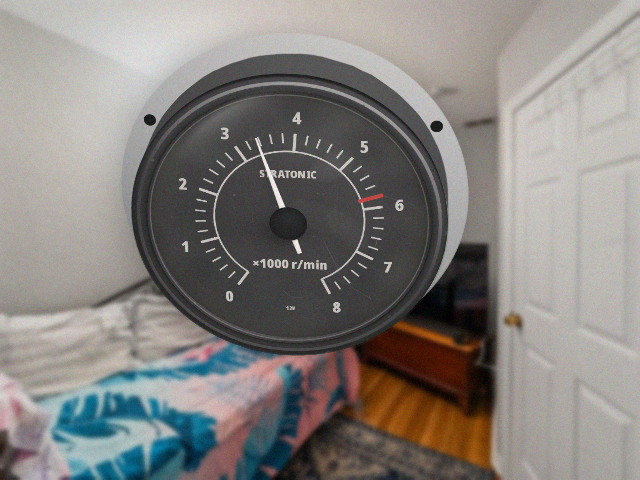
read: **3400** rpm
